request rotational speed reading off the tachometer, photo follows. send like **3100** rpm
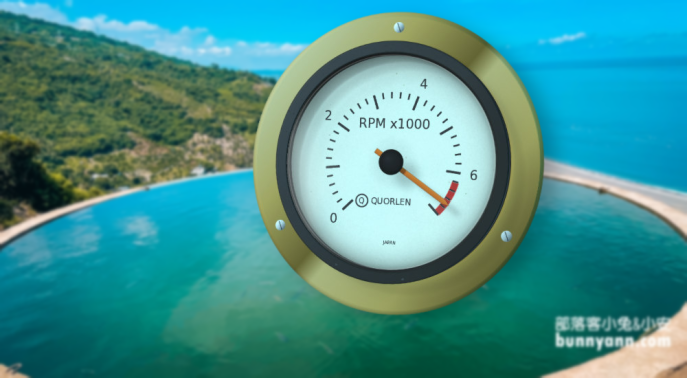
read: **6700** rpm
